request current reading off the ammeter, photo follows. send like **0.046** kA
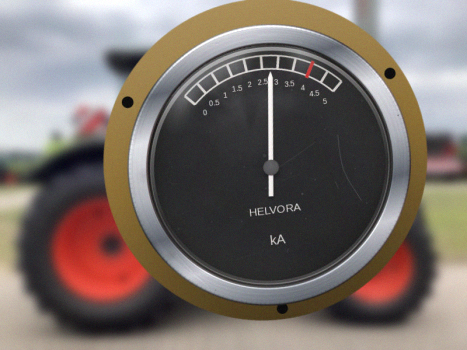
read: **2.75** kA
